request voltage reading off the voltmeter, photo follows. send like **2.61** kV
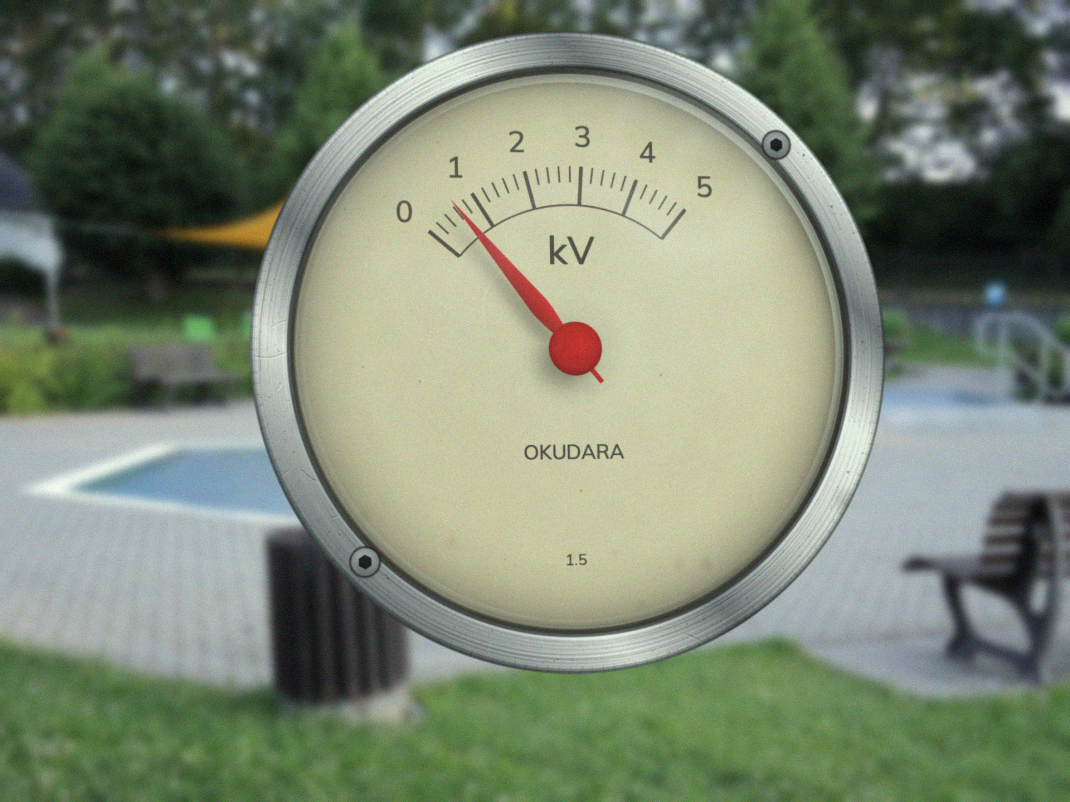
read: **0.6** kV
